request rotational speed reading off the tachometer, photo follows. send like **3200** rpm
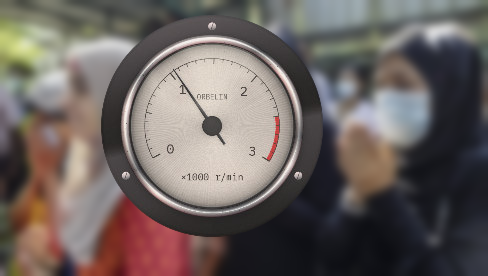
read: **1050** rpm
